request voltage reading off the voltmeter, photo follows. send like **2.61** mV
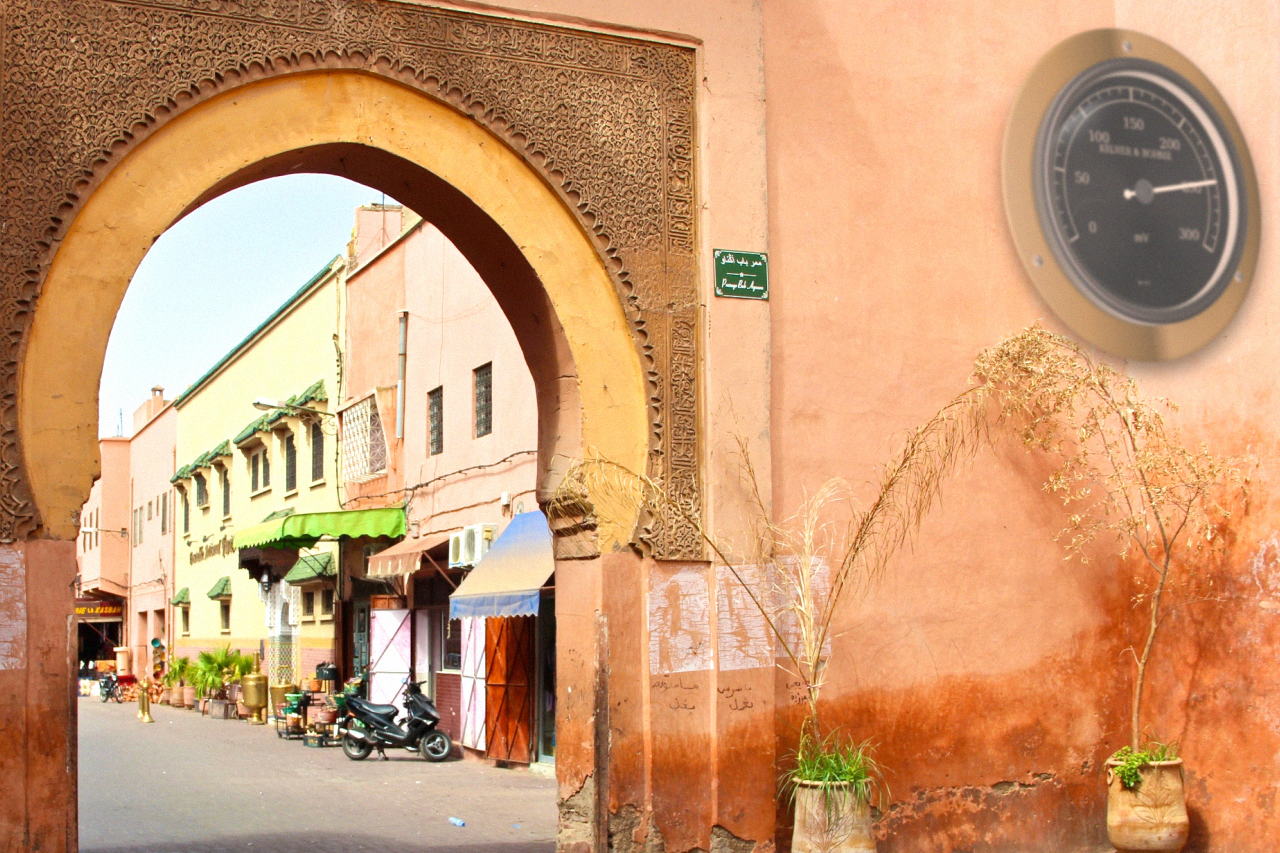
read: **250** mV
